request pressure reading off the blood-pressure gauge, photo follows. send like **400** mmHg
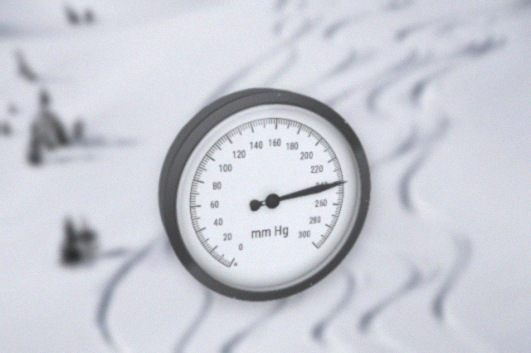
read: **240** mmHg
